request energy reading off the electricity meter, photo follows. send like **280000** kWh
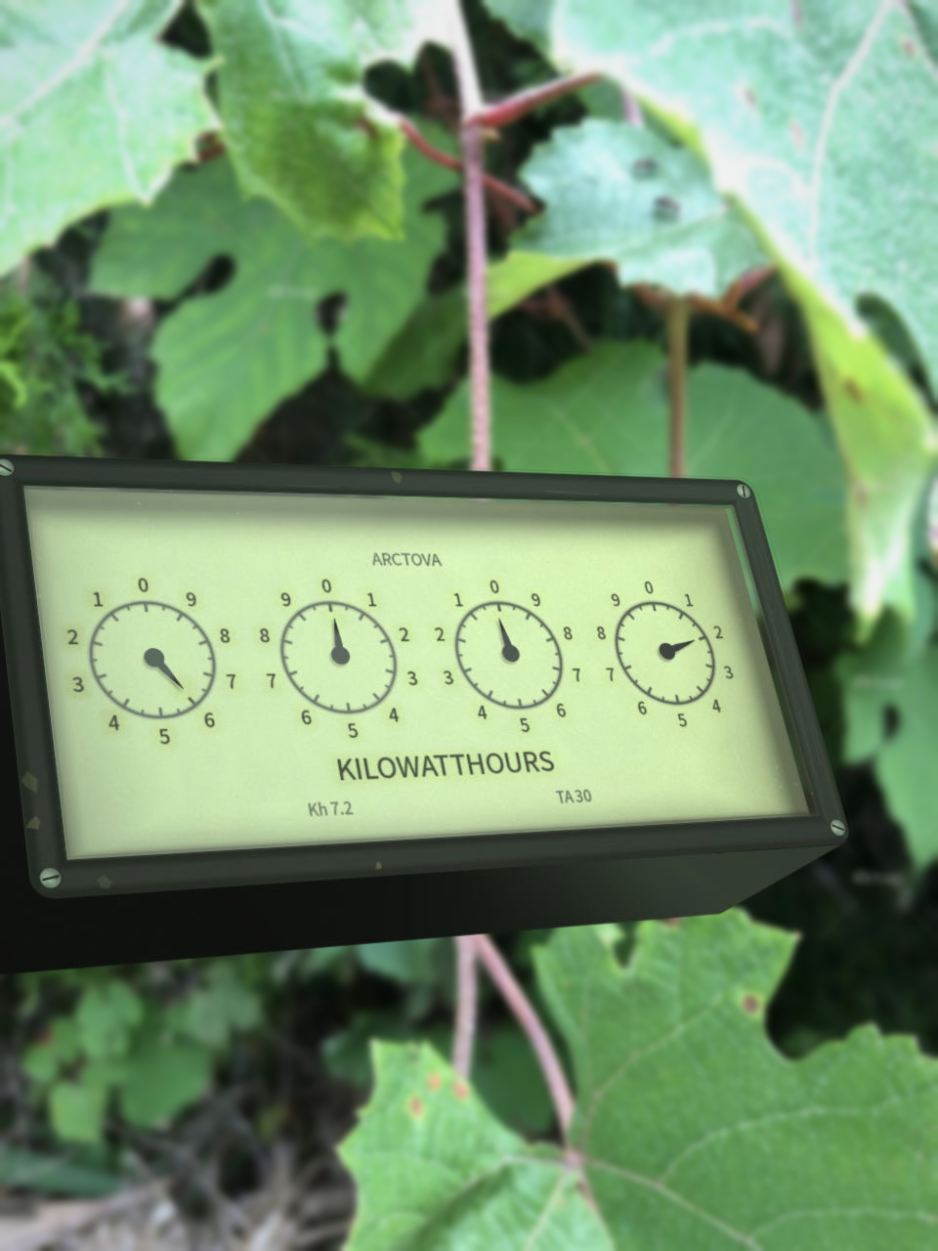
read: **6002** kWh
